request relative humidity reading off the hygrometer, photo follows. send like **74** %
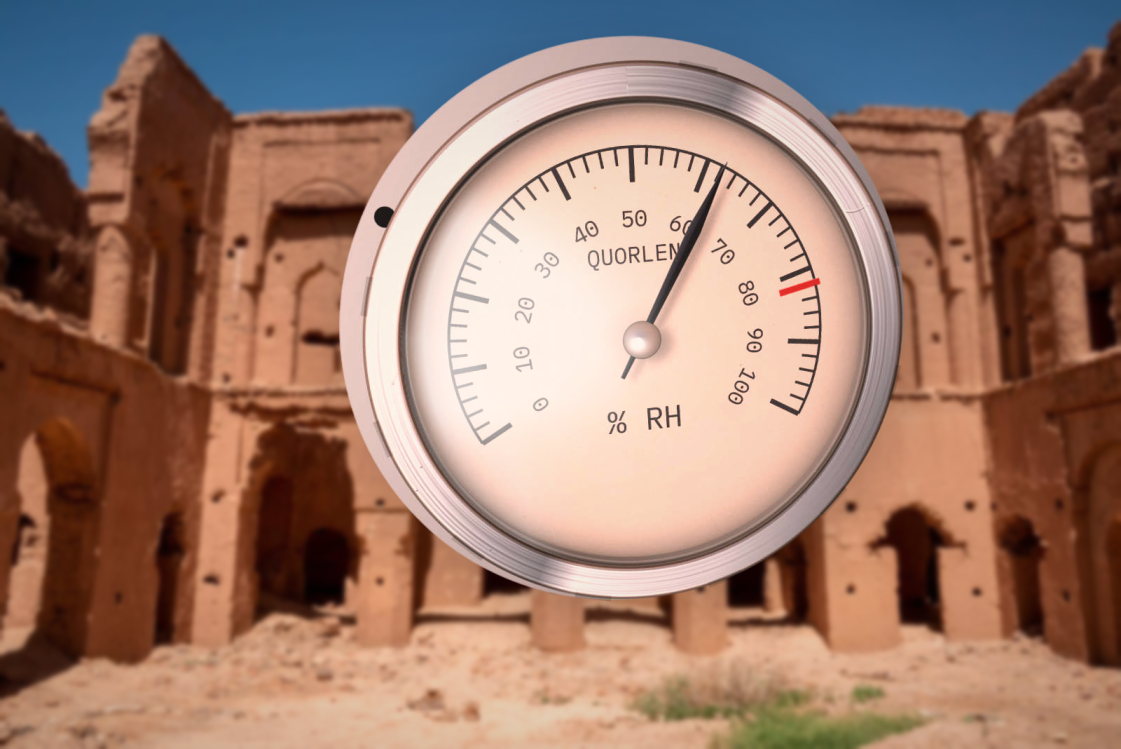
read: **62** %
